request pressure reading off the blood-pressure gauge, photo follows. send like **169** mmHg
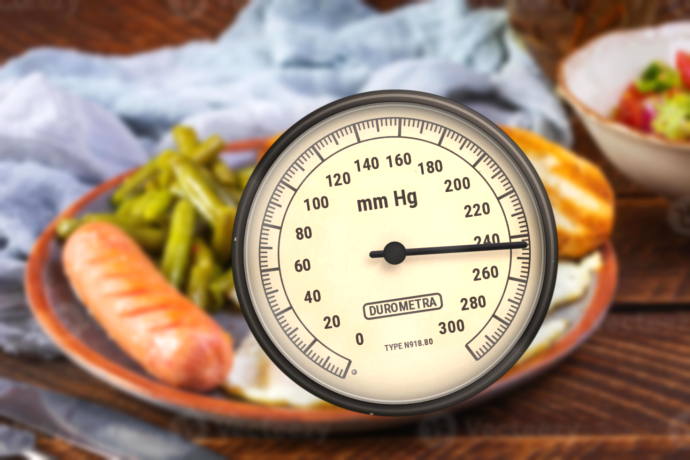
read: **244** mmHg
